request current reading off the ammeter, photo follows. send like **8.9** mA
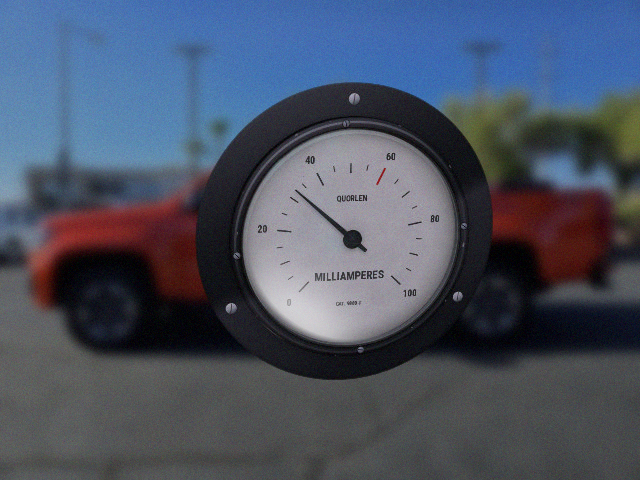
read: **32.5** mA
